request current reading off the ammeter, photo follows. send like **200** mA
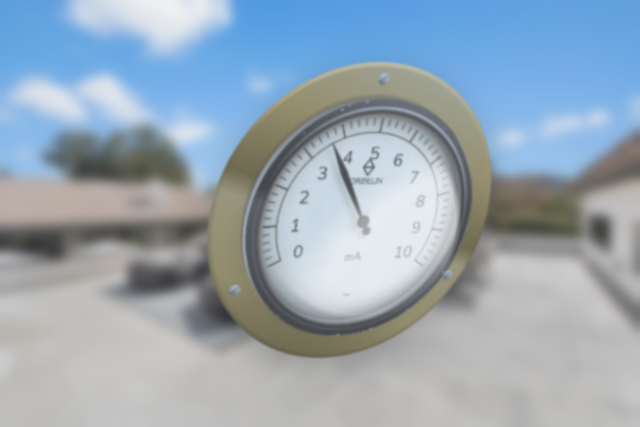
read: **3.6** mA
